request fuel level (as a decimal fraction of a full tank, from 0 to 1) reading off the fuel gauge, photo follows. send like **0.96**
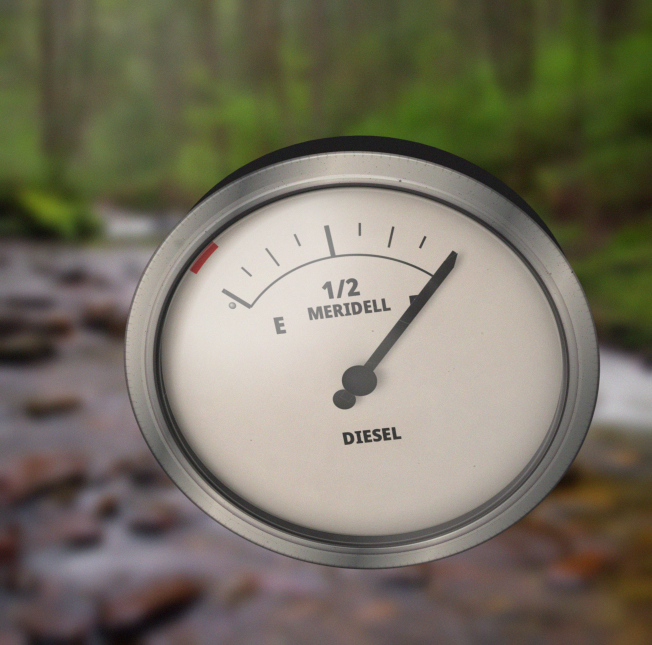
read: **1**
